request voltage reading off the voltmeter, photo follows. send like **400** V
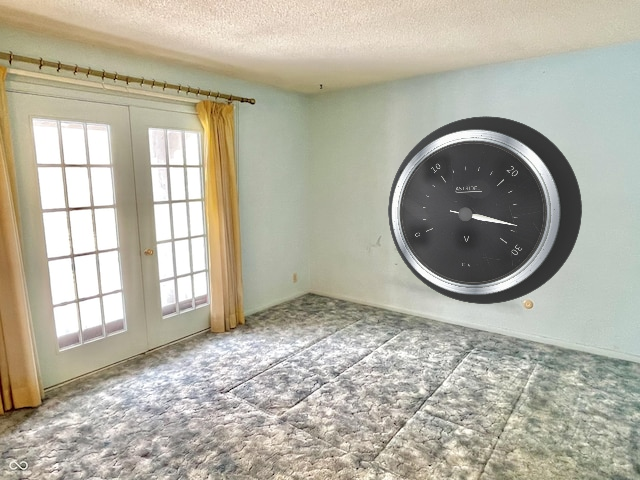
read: **27** V
